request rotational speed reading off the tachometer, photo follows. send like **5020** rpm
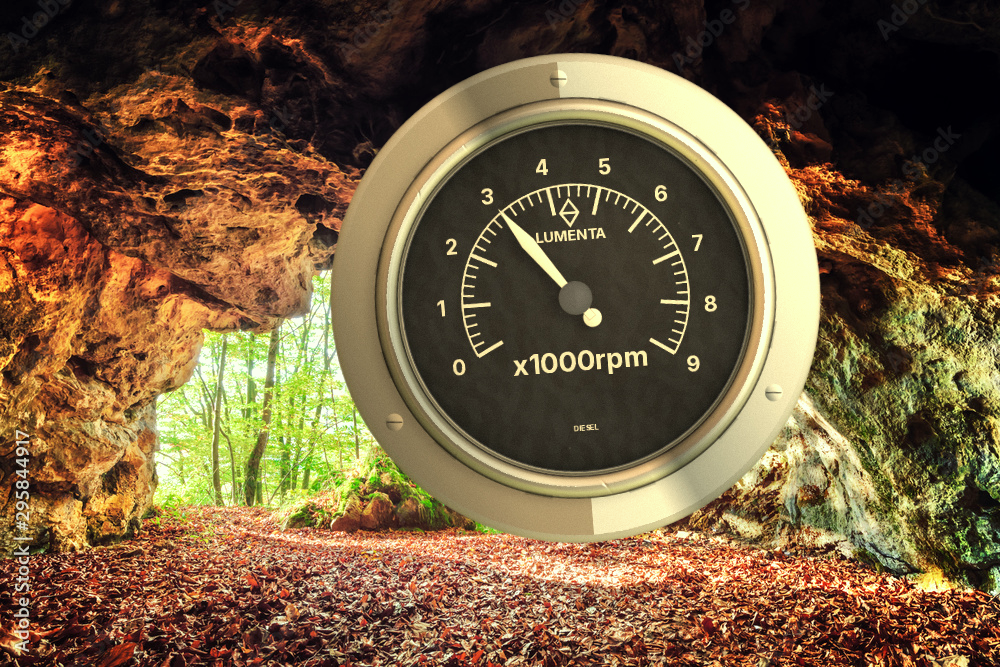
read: **3000** rpm
